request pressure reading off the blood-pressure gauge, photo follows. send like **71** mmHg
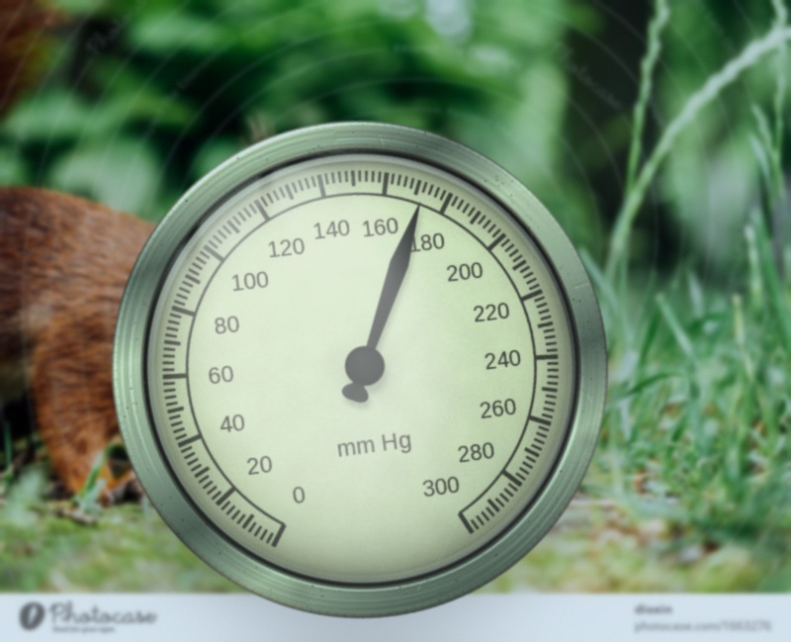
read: **172** mmHg
